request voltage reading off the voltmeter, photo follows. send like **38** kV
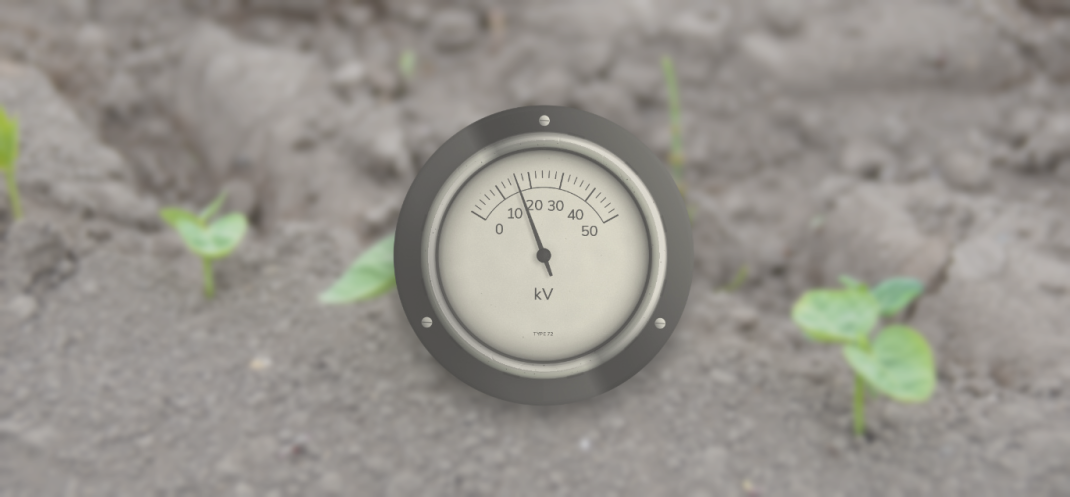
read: **16** kV
